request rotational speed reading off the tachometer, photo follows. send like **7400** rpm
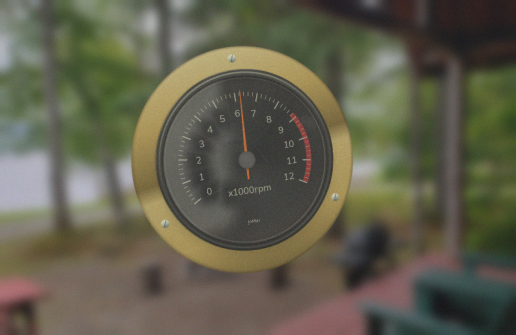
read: **6200** rpm
